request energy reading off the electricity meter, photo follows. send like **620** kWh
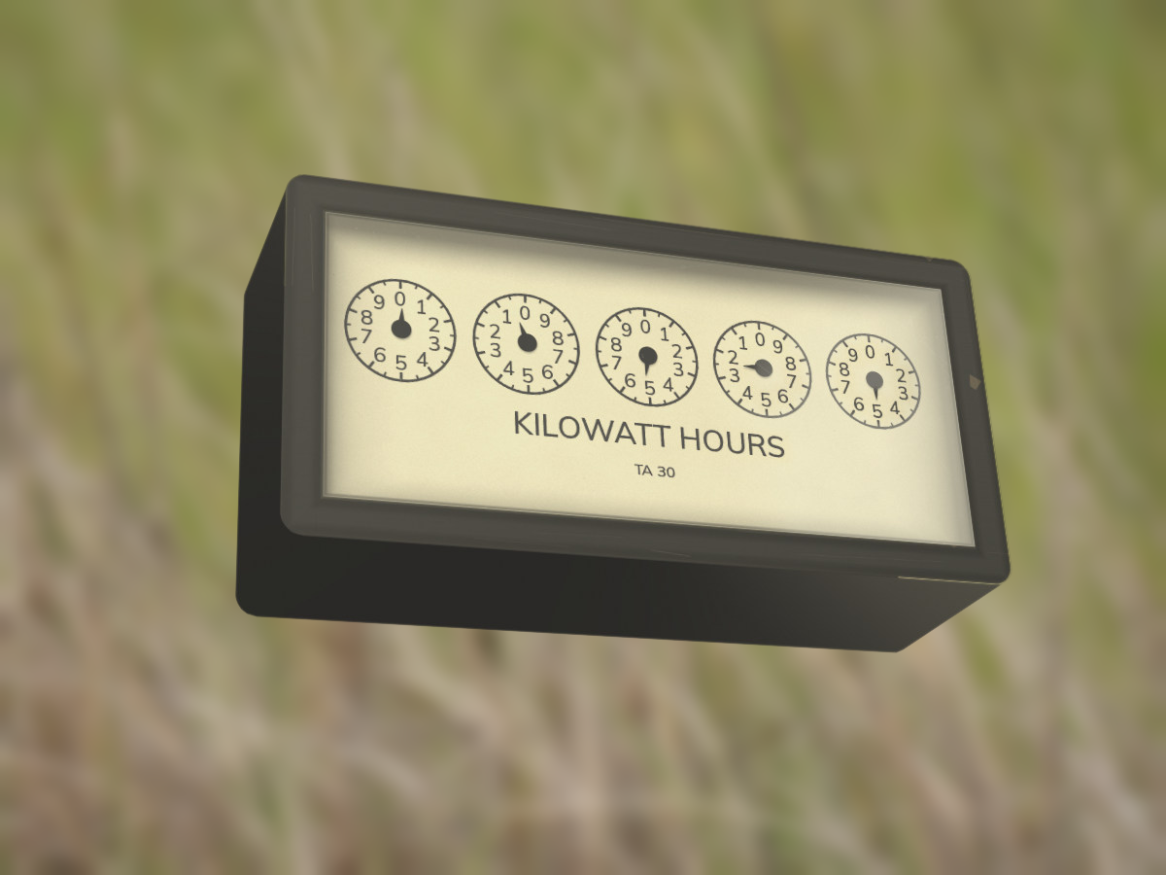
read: **525** kWh
